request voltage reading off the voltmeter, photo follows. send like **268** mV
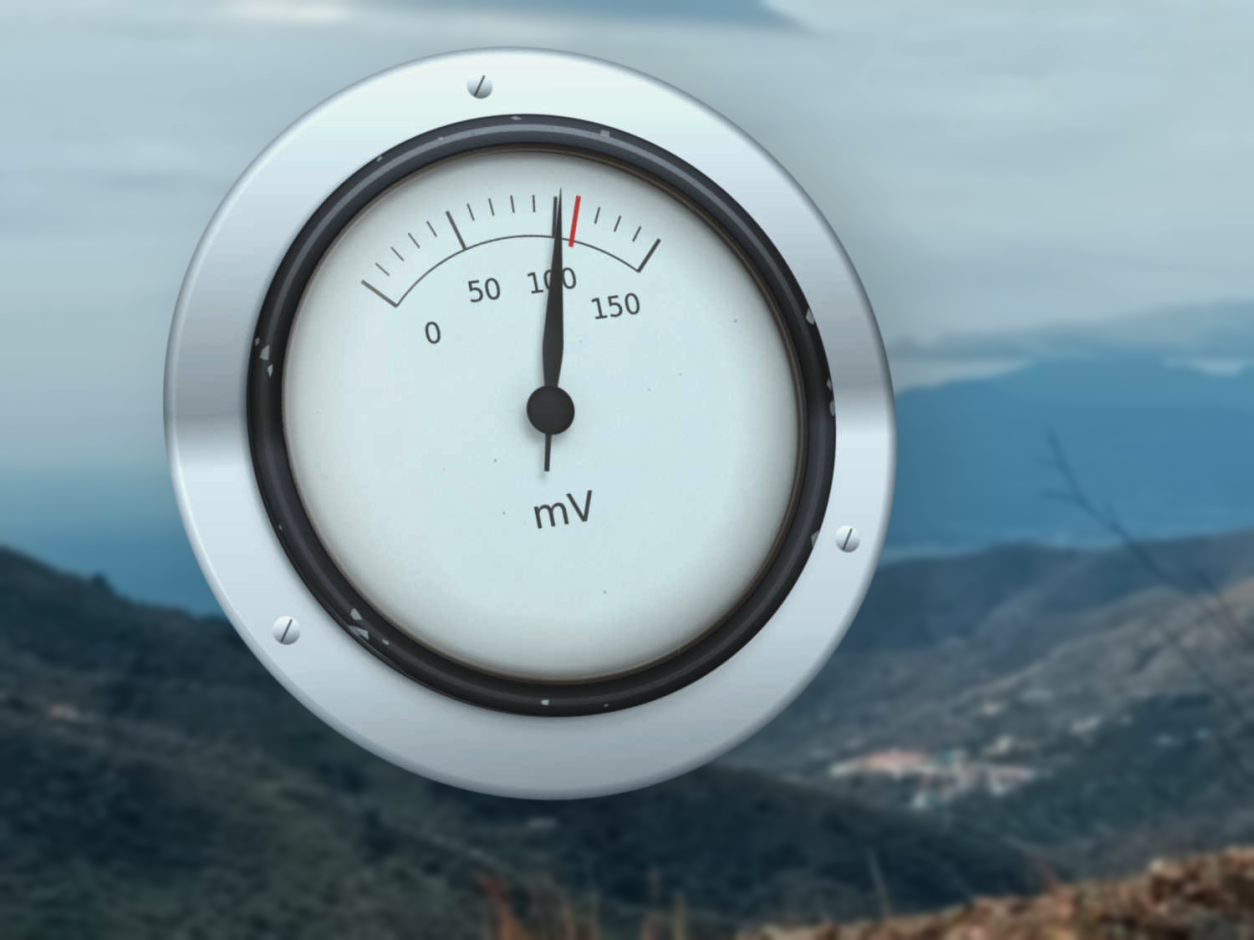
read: **100** mV
